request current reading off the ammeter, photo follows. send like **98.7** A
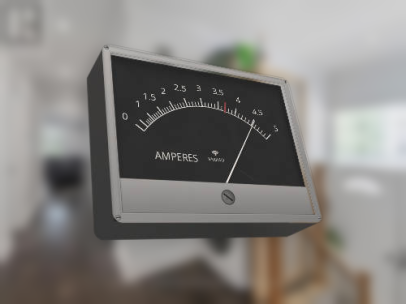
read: **4.5** A
